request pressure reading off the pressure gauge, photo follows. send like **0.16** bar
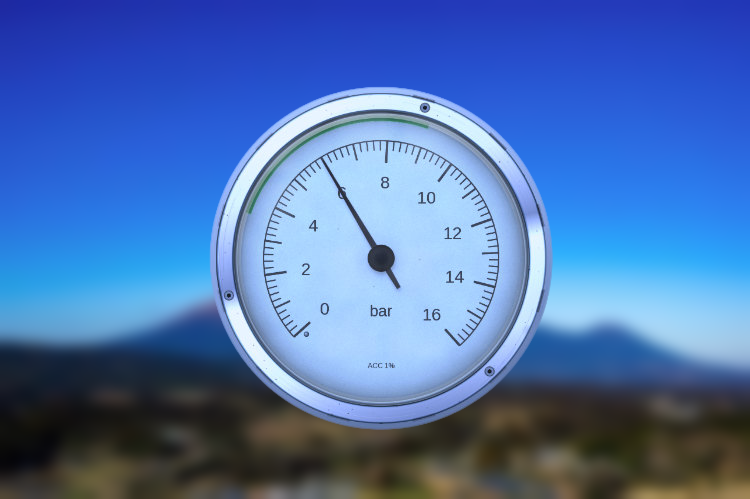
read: **6** bar
